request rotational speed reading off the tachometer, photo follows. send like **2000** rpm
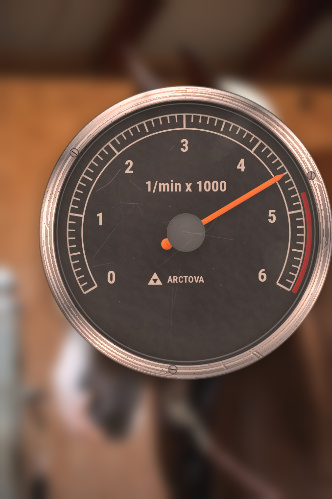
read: **4500** rpm
